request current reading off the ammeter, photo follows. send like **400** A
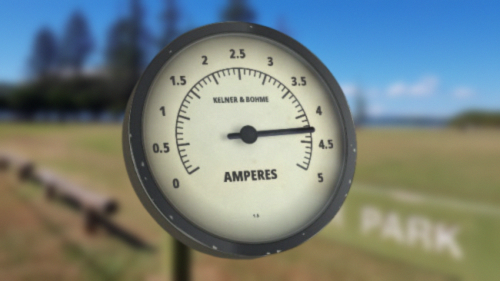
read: **4.3** A
